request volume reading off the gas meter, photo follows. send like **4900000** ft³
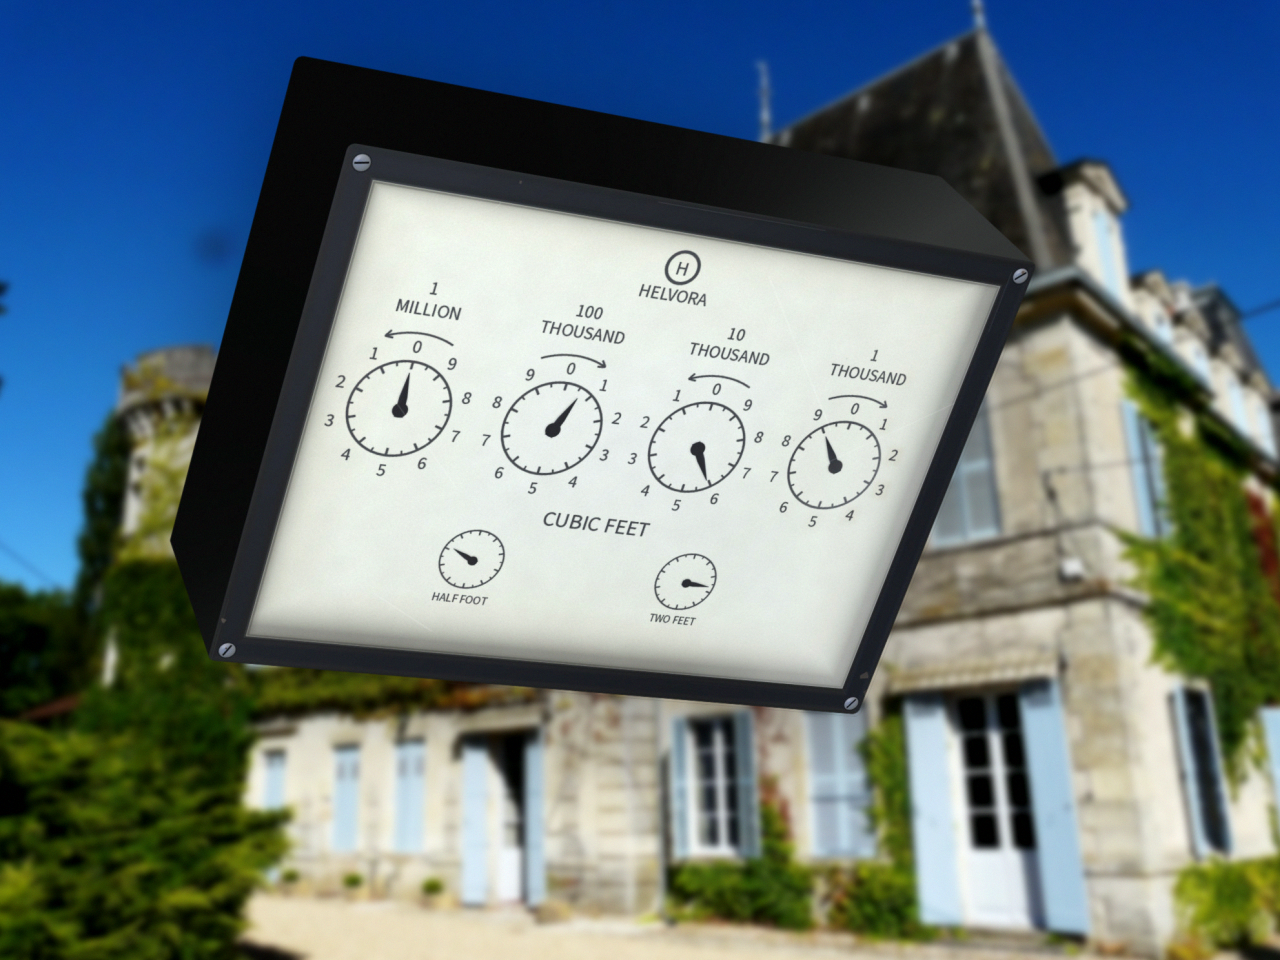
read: **5900** ft³
